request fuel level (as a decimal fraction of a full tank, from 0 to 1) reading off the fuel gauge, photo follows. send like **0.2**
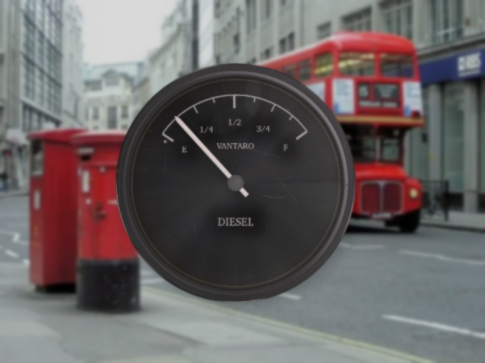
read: **0.125**
